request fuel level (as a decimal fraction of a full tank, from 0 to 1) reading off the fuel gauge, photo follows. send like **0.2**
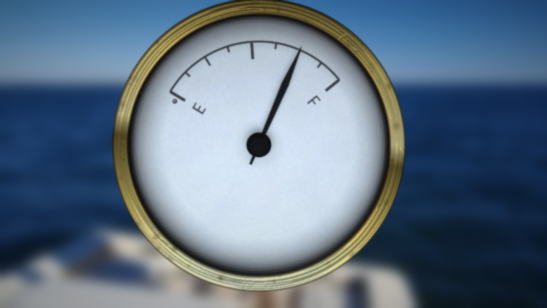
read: **0.75**
